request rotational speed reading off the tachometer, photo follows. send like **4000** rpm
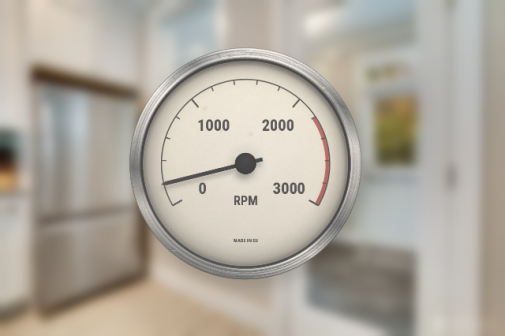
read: **200** rpm
